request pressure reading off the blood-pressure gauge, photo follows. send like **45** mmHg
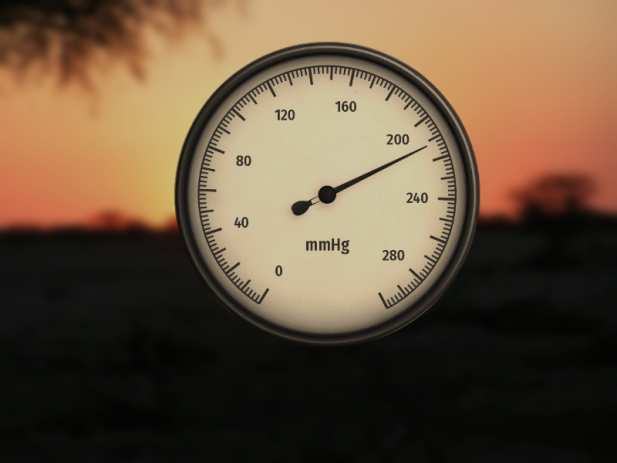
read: **212** mmHg
